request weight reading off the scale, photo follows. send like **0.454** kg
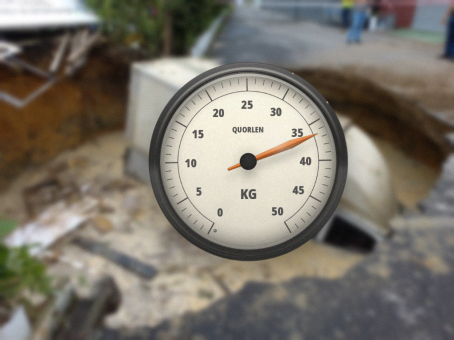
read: **36.5** kg
